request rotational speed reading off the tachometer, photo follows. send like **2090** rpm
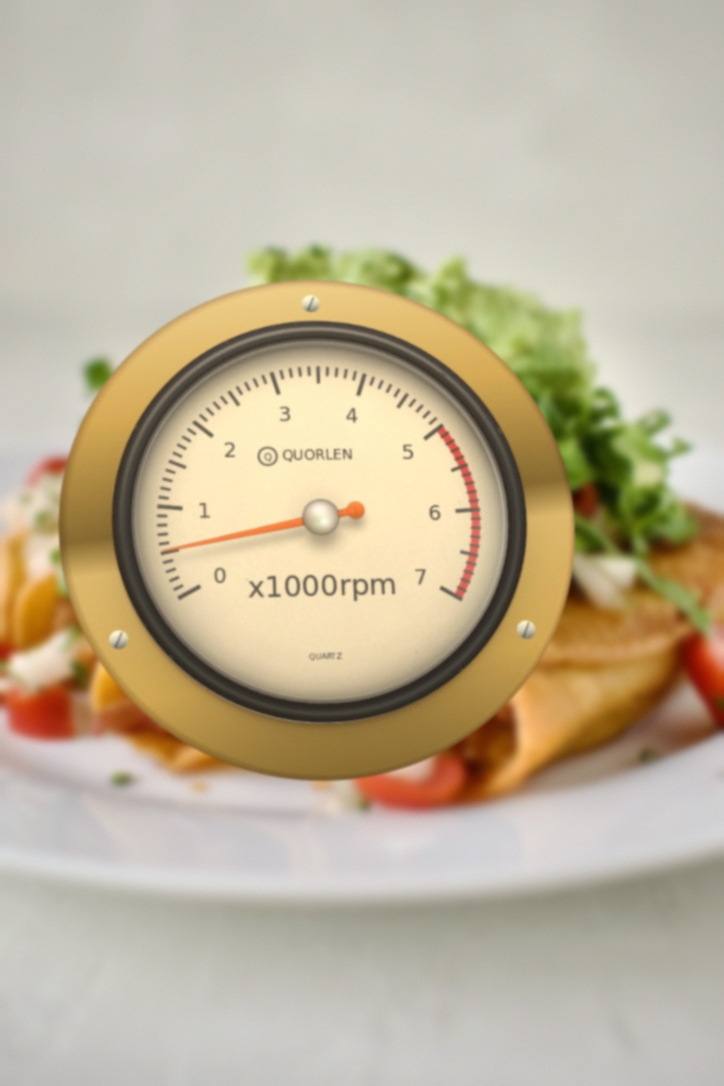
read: **500** rpm
